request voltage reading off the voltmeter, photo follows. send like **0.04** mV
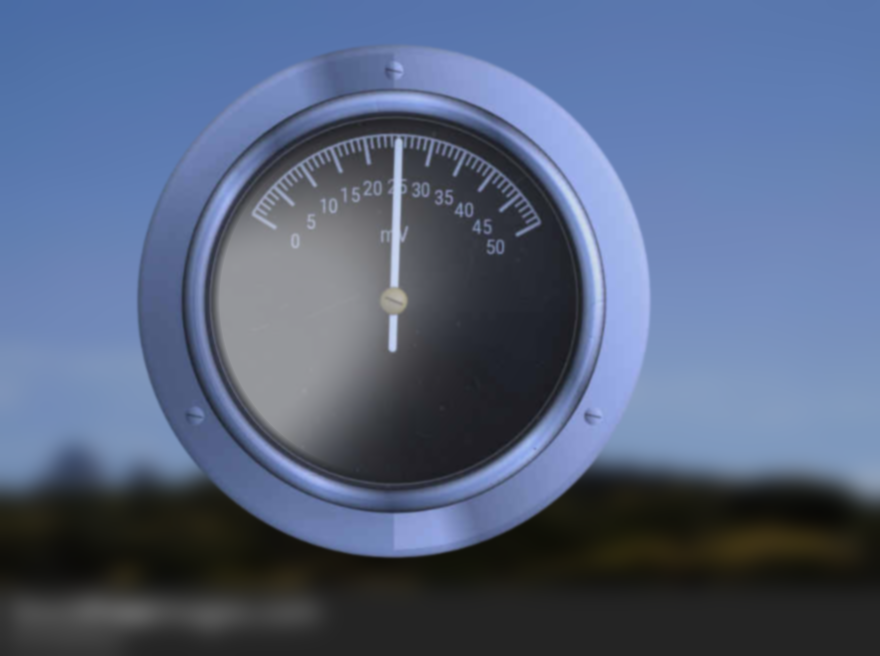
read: **25** mV
